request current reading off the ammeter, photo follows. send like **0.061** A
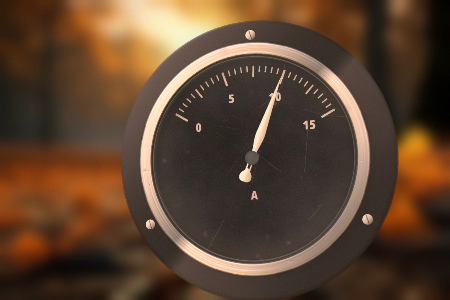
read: **10** A
